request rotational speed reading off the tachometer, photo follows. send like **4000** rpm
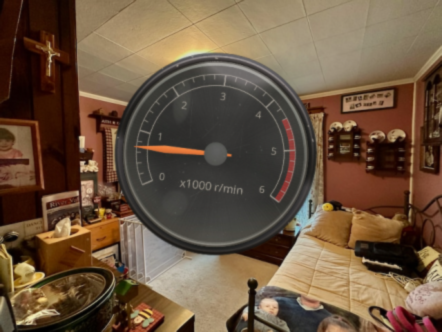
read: **700** rpm
